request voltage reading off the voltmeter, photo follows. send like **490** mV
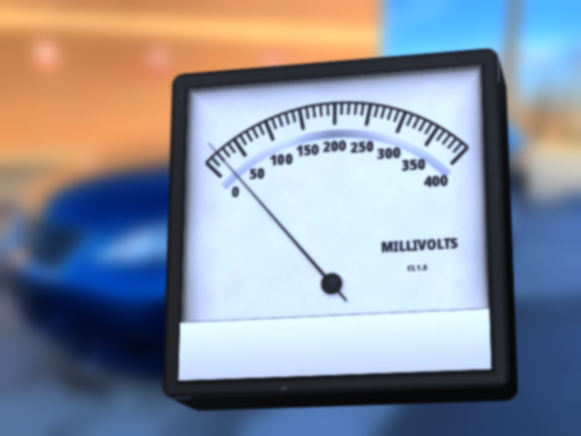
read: **20** mV
